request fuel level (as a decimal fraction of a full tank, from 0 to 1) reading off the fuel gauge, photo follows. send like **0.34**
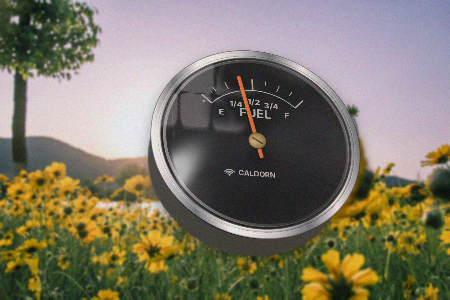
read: **0.375**
